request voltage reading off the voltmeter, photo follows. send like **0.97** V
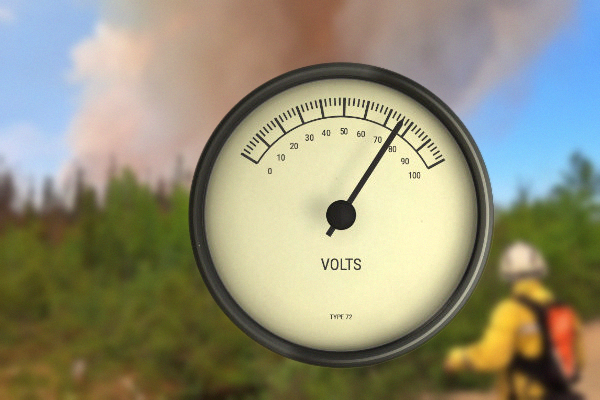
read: **76** V
